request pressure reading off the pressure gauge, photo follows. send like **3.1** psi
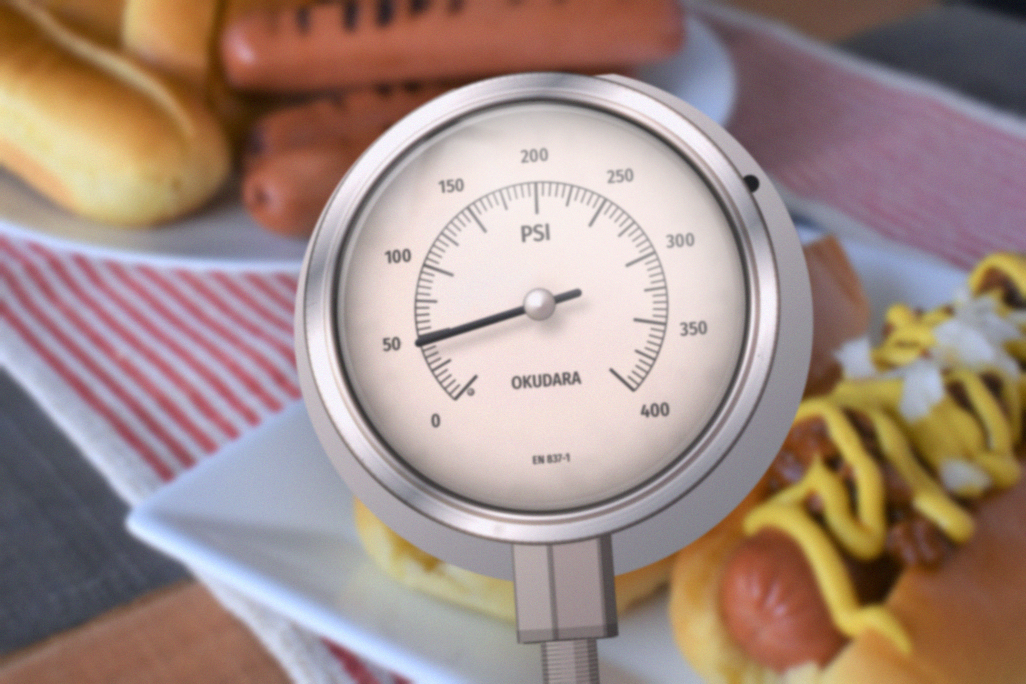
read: **45** psi
